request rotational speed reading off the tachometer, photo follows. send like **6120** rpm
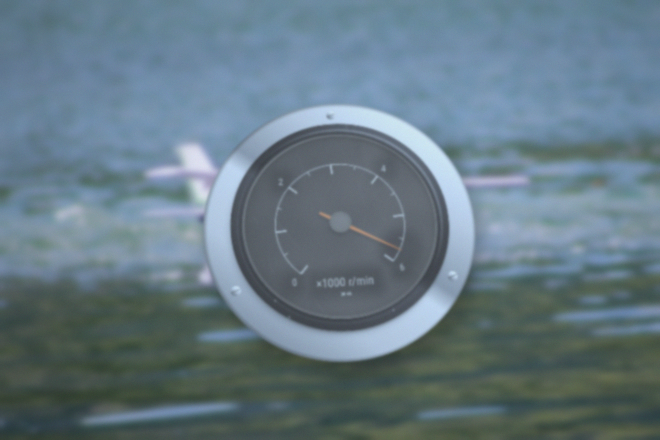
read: **5750** rpm
